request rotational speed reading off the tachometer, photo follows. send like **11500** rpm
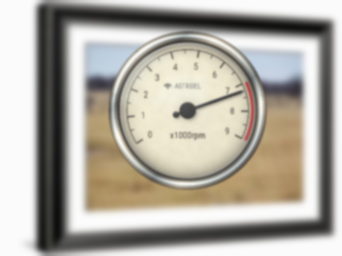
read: **7250** rpm
